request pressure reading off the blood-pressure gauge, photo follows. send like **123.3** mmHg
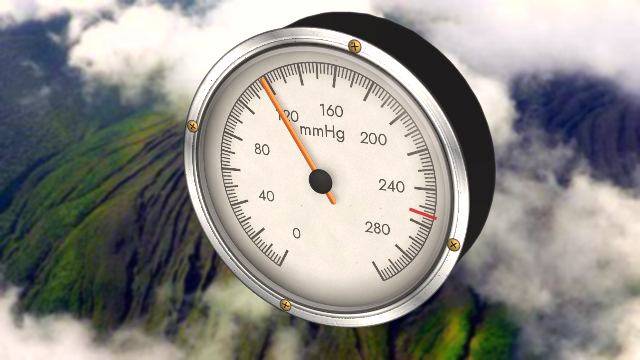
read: **120** mmHg
